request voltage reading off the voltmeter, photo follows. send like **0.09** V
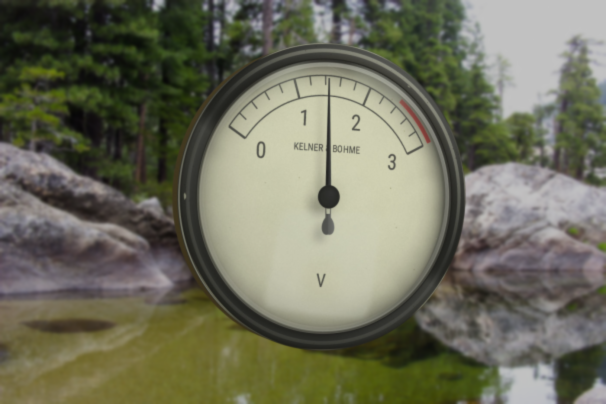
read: **1.4** V
